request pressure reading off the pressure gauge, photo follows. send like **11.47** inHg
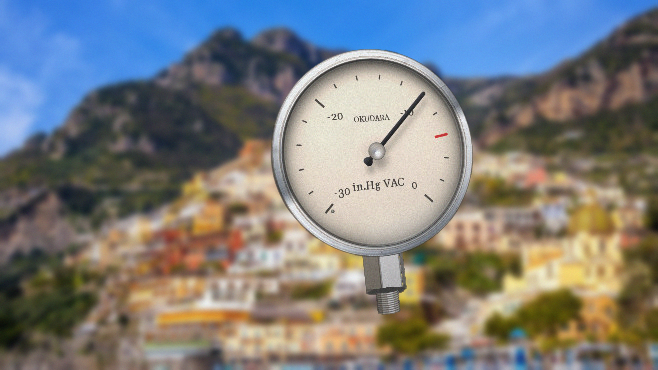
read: **-10** inHg
